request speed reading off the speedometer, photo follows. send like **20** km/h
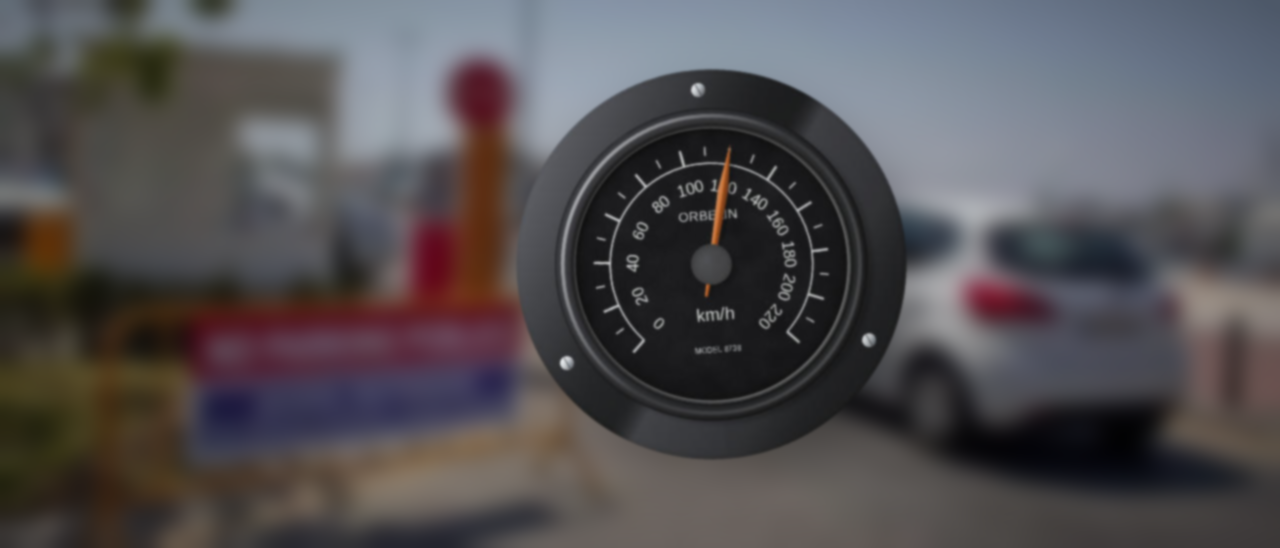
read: **120** km/h
